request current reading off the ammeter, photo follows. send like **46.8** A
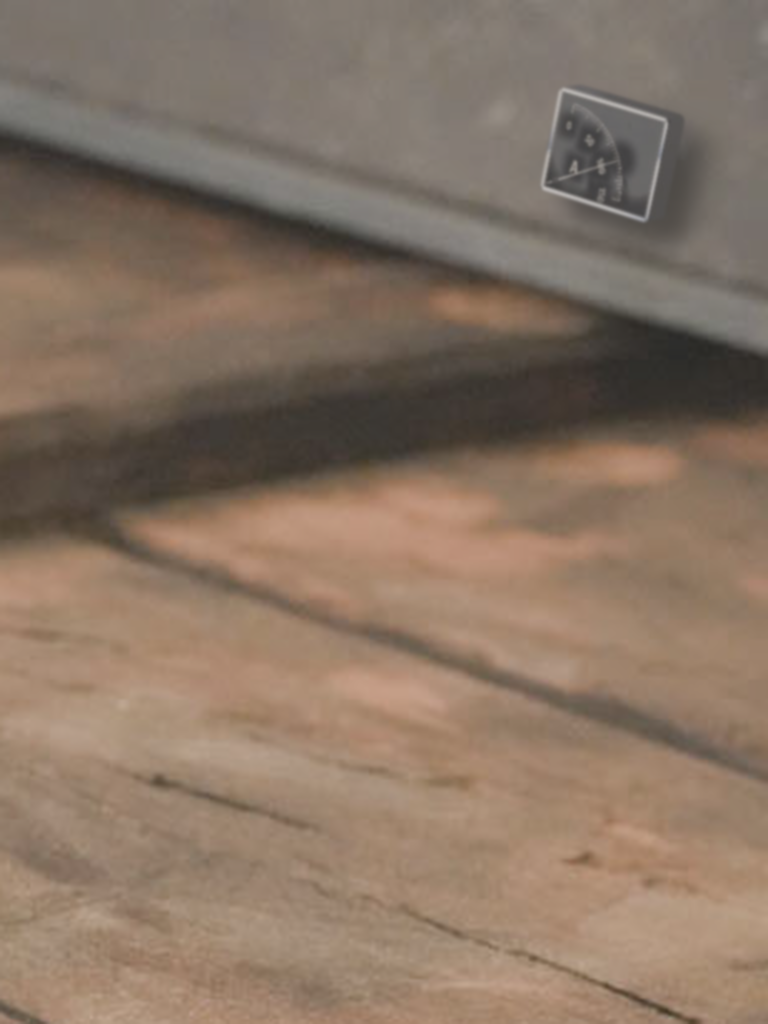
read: **100** A
